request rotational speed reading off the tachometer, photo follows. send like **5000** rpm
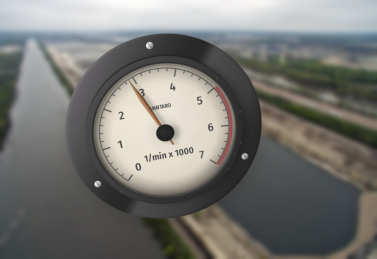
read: **2900** rpm
